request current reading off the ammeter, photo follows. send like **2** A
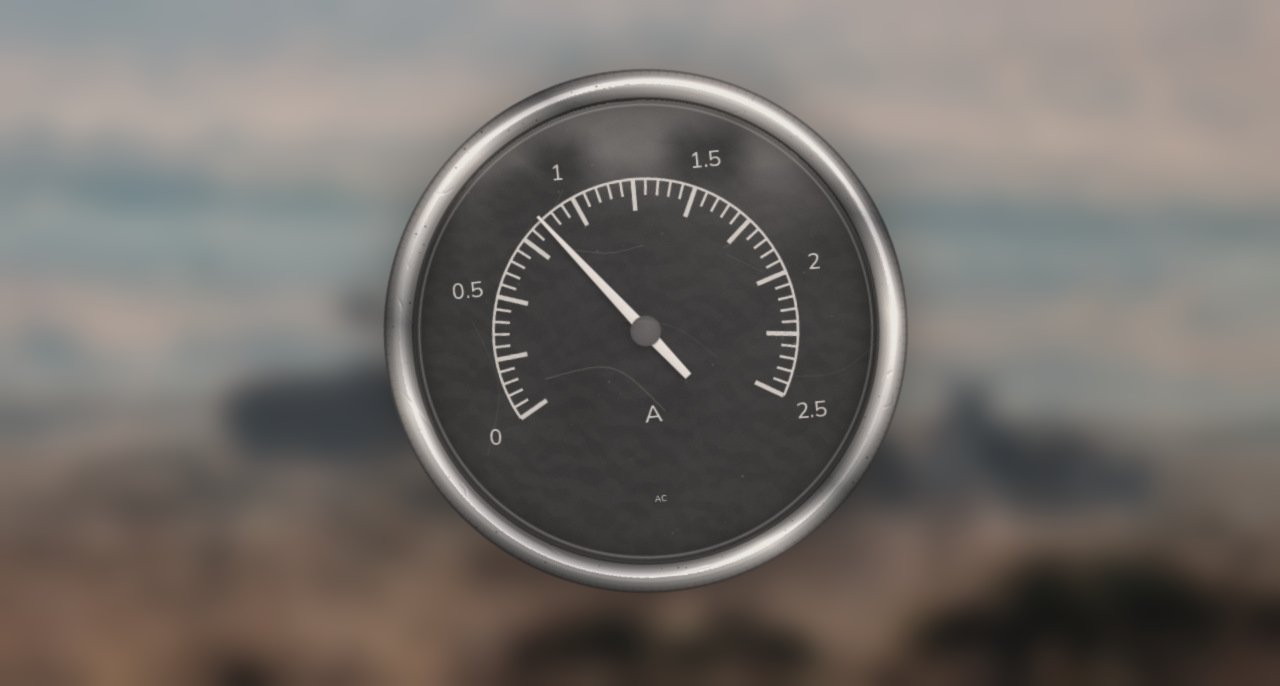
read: **0.85** A
